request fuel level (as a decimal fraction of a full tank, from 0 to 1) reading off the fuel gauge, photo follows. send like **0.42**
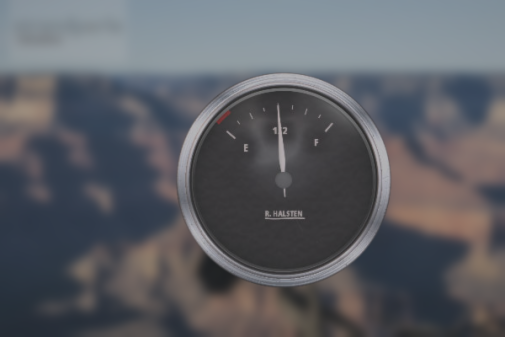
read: **0.5**
